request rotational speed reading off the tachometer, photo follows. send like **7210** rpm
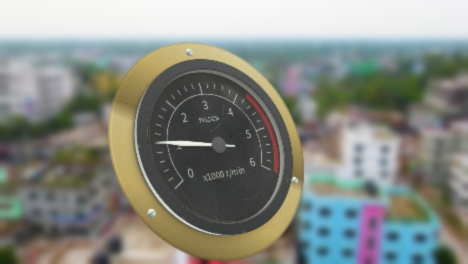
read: **1000** rpm
